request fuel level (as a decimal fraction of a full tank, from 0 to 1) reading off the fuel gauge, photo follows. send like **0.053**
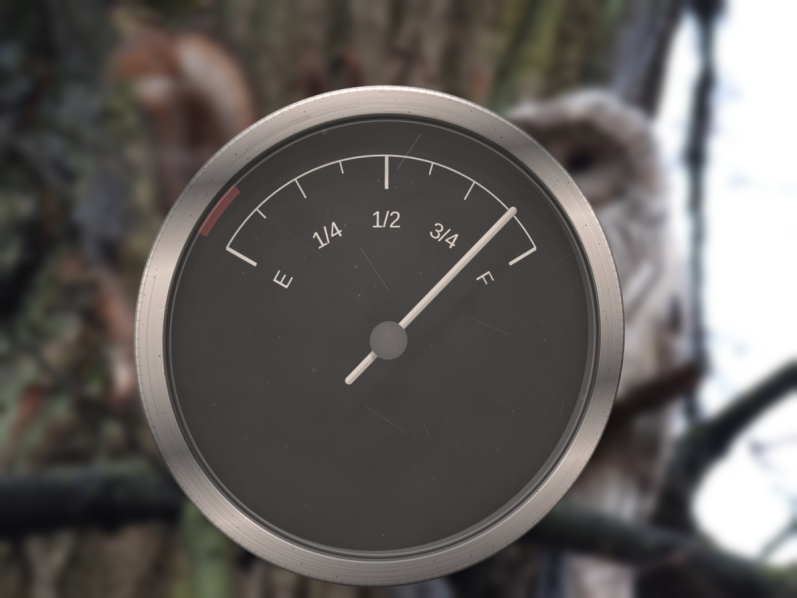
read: **0.875**
